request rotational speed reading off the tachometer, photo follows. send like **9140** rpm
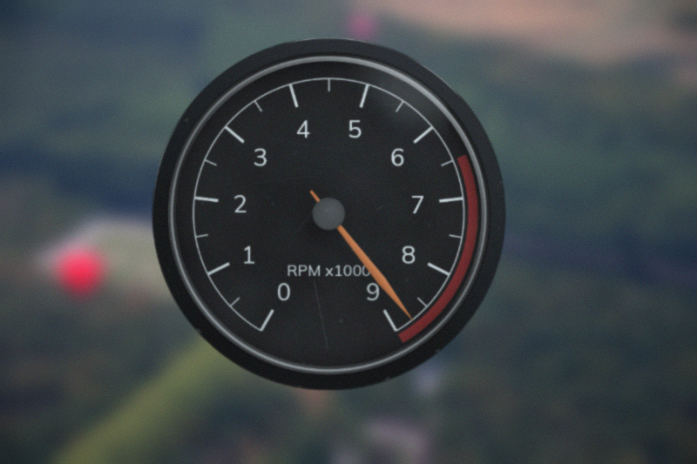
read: **8750** rpm
